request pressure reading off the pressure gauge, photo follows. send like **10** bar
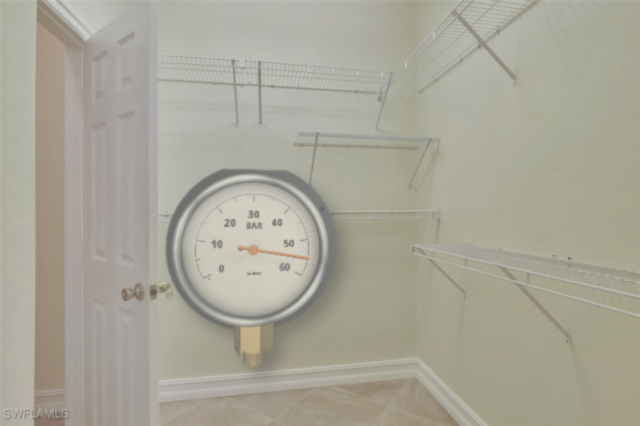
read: **55** bar
